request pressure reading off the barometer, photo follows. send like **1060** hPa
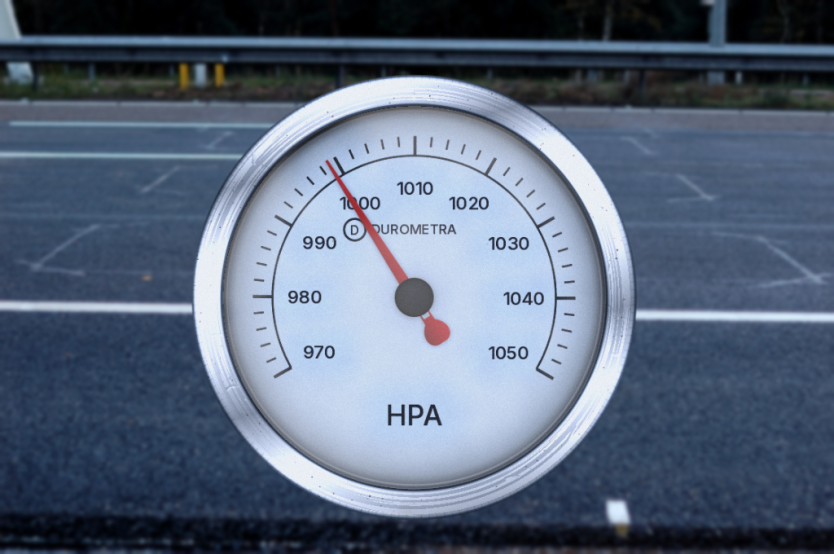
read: **999** hPa
